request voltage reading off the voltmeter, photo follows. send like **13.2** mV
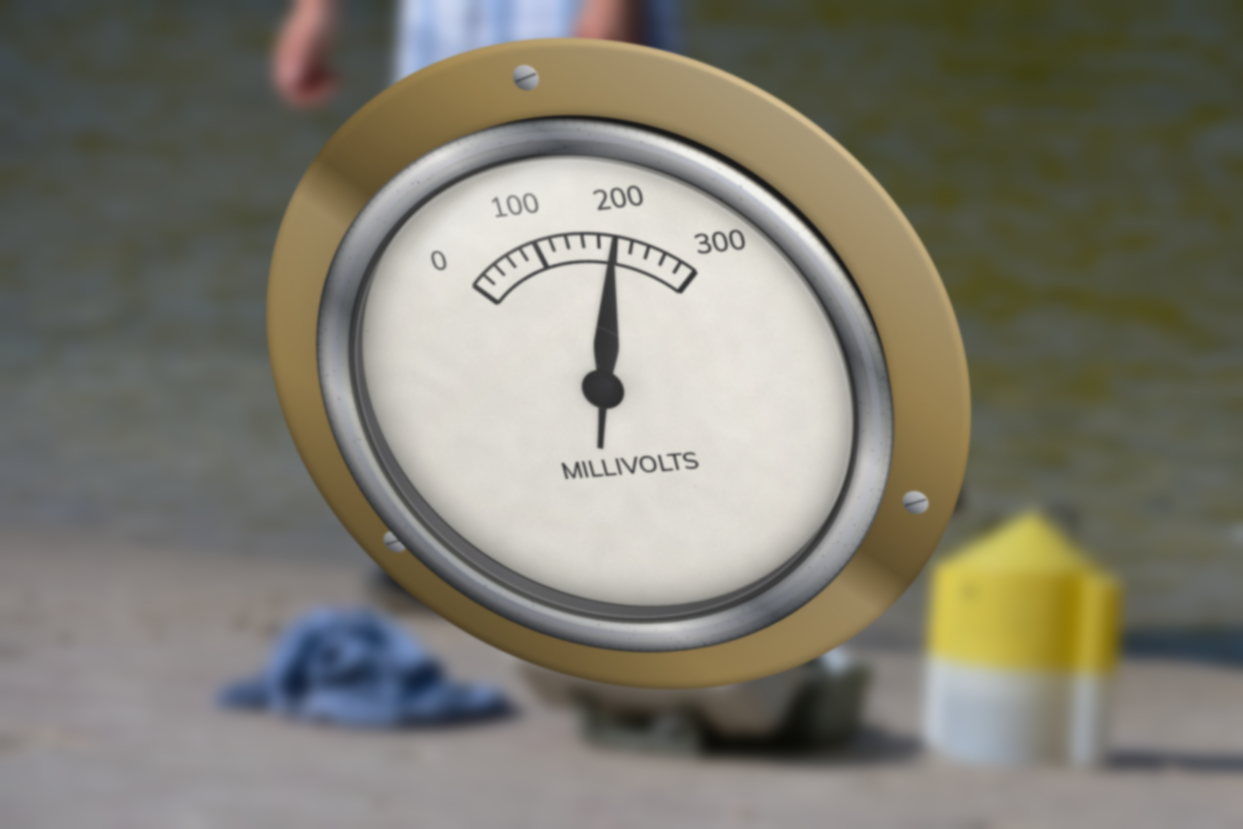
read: **200** mV
